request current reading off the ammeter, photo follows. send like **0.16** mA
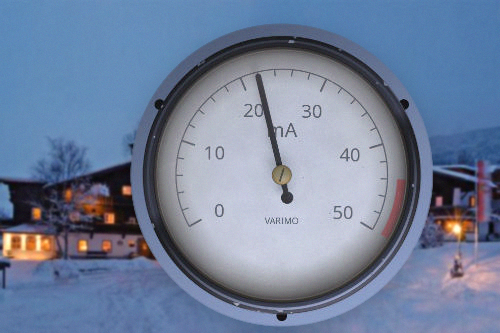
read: **22** mA
